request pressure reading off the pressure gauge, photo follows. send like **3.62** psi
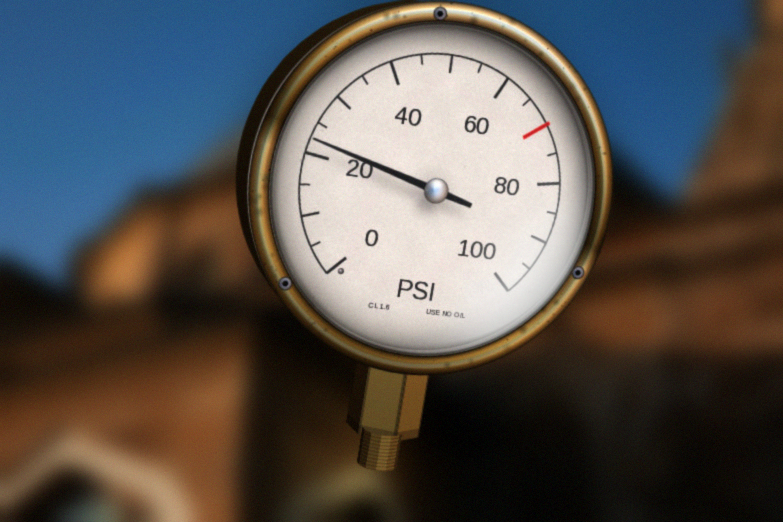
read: **22.5** psi
